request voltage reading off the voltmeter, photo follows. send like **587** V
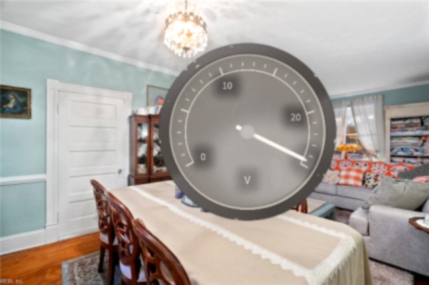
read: **24.5** V
